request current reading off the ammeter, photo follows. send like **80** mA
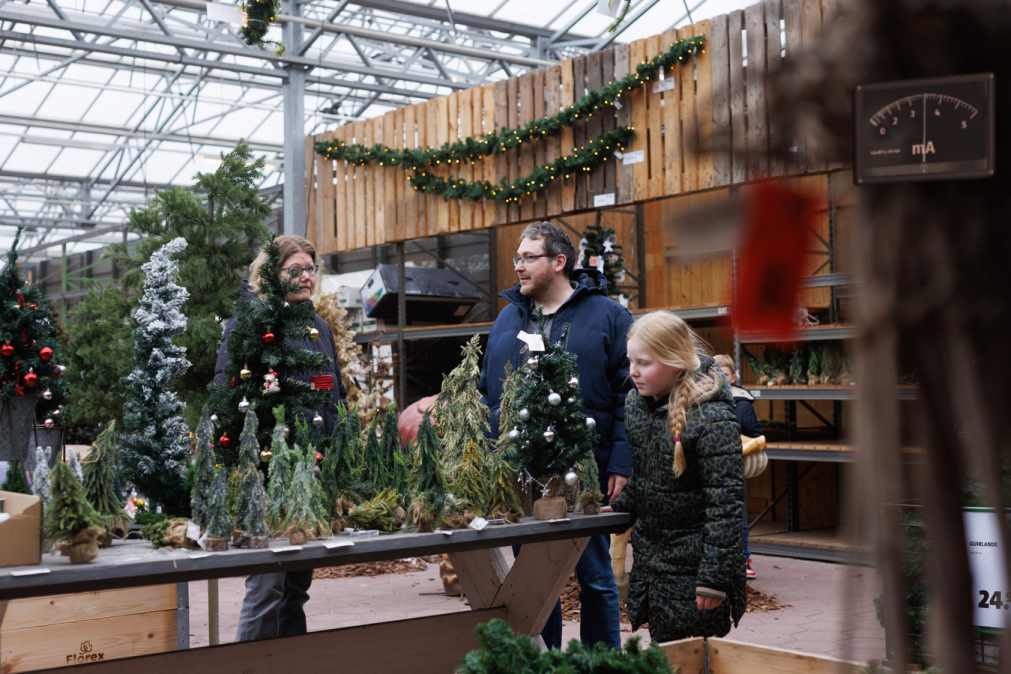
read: **3.5** mA
